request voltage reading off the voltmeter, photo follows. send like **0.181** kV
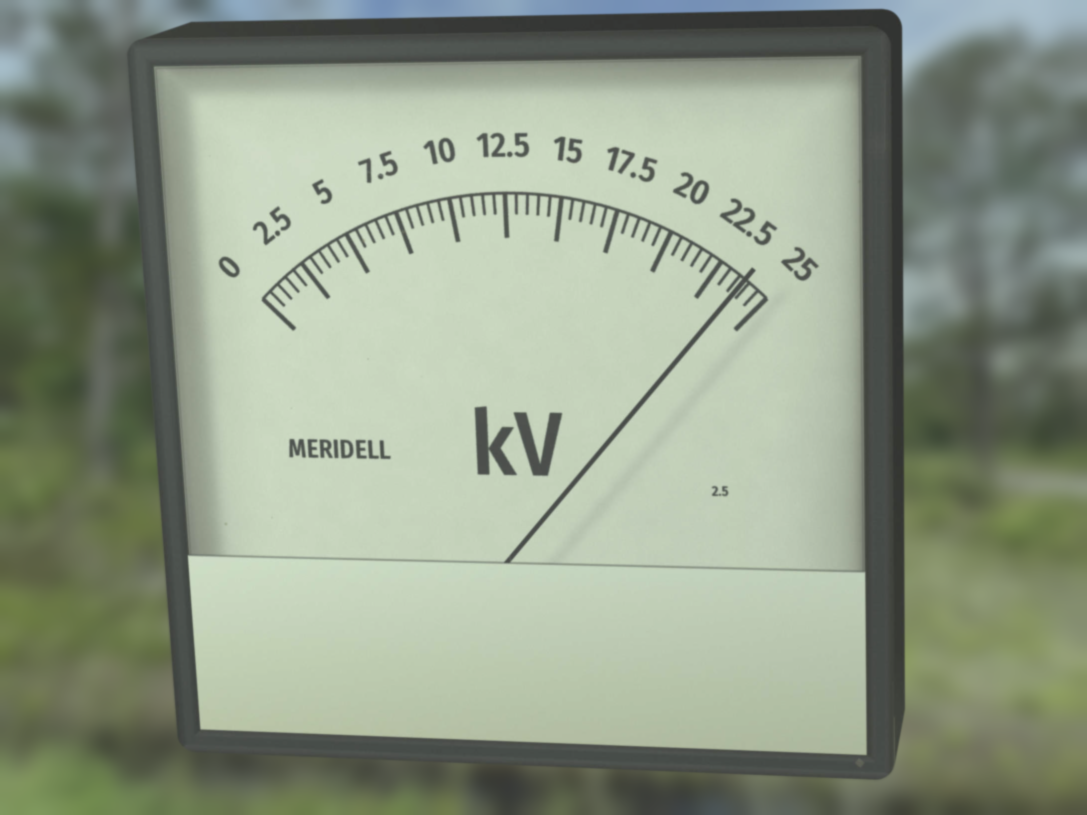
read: **23.75** kV
